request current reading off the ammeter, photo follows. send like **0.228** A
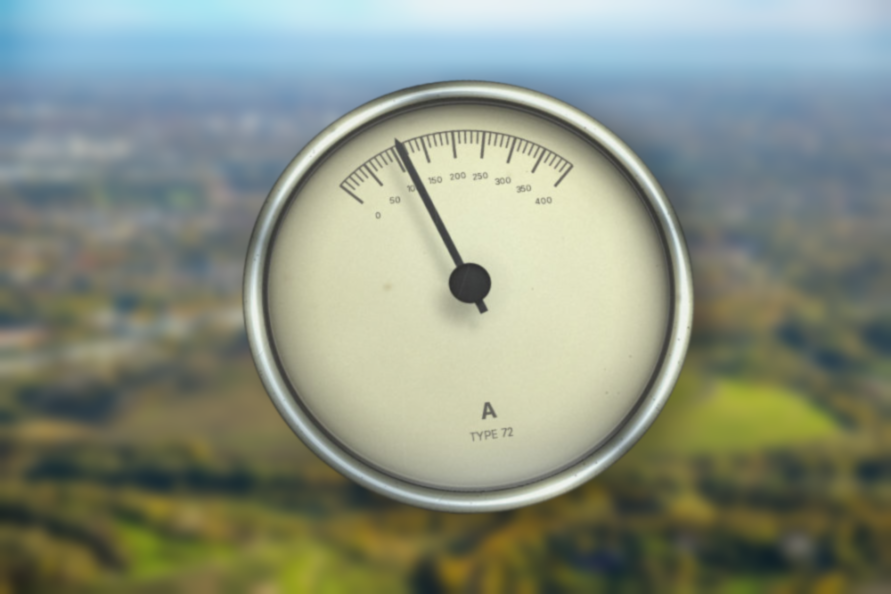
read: **110** A
